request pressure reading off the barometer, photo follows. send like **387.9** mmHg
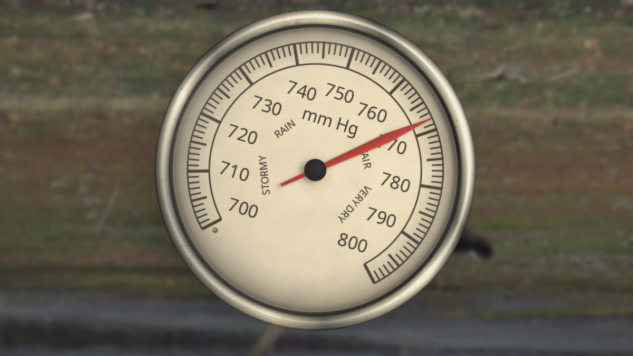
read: **768** mmHg
